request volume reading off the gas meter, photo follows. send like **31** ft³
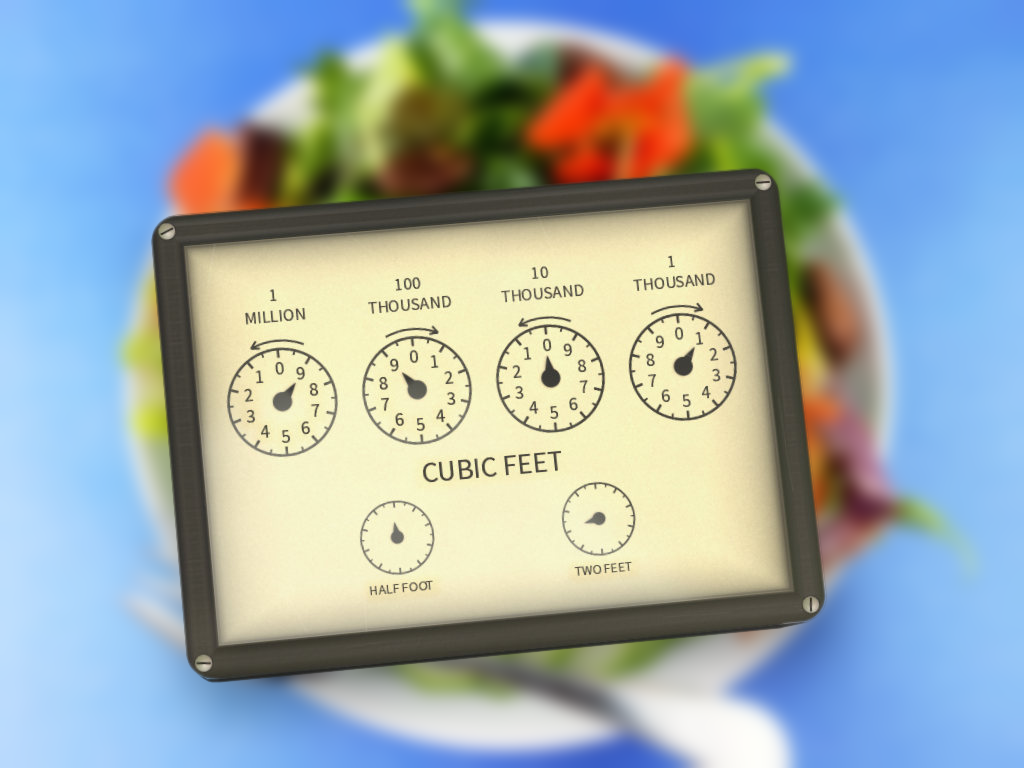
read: **890100** ft³
